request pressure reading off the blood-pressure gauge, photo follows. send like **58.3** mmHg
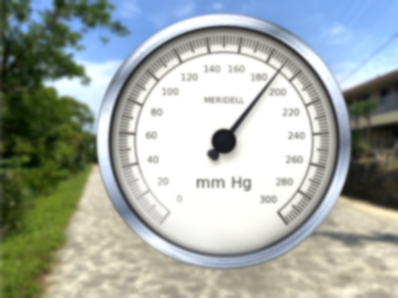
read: **190** mmHg
